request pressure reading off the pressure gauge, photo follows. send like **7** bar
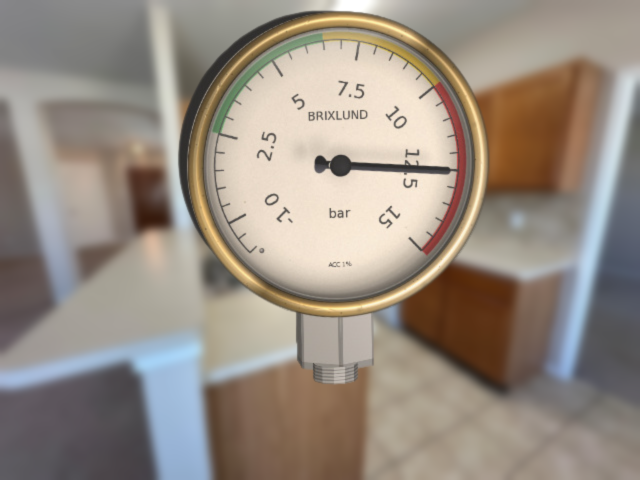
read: **12.5** bar
